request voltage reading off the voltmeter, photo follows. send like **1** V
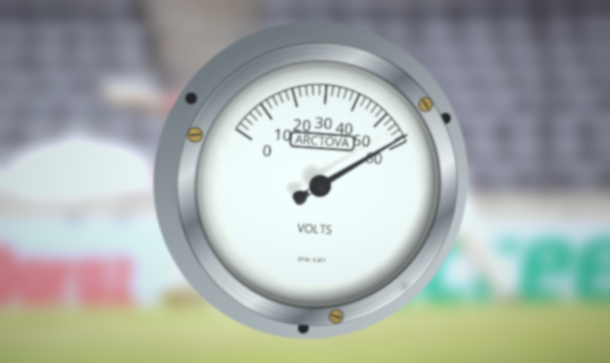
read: **58** V
